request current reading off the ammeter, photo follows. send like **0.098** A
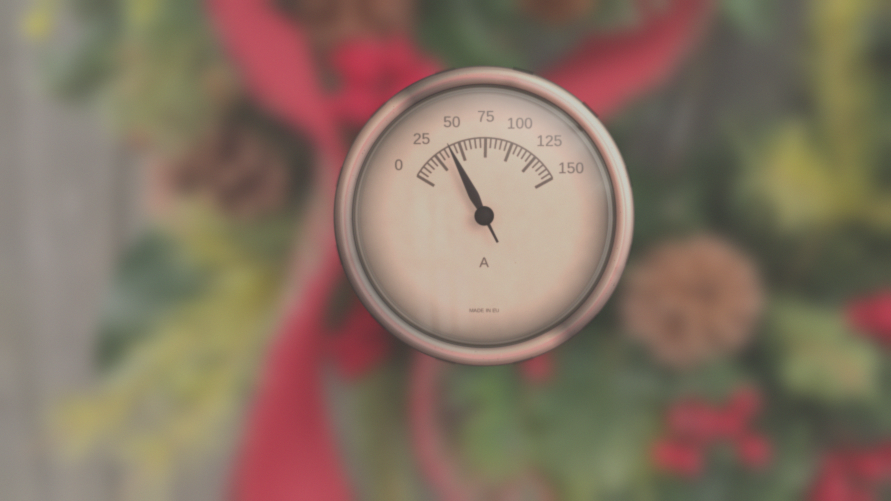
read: **40** A
